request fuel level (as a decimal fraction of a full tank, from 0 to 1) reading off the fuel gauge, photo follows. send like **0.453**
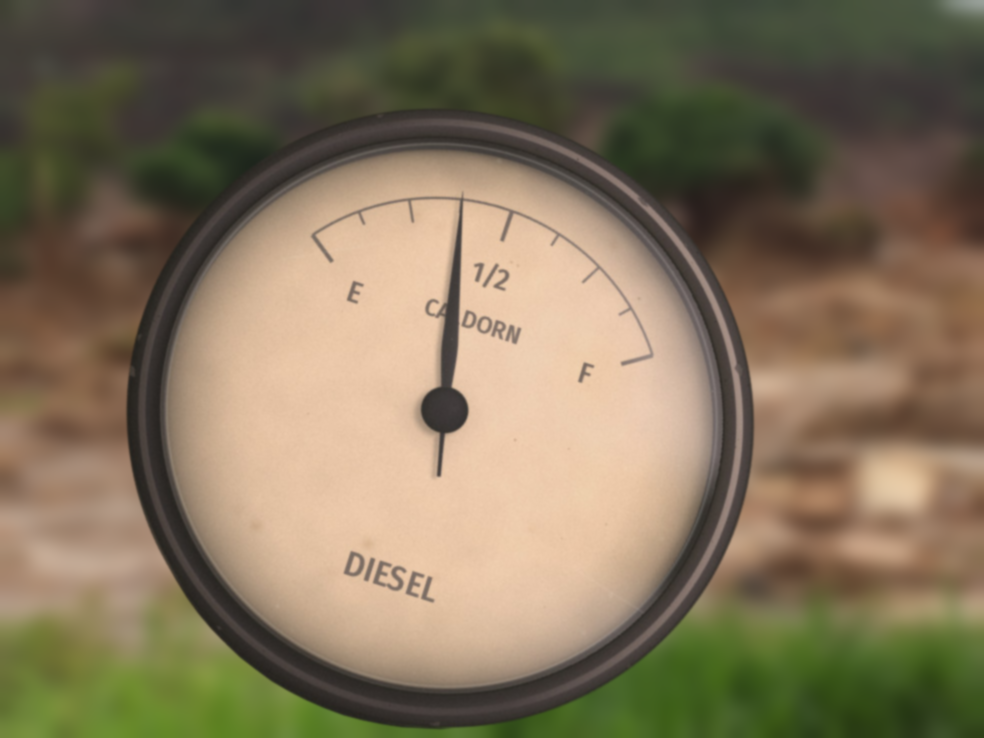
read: **0.375**
